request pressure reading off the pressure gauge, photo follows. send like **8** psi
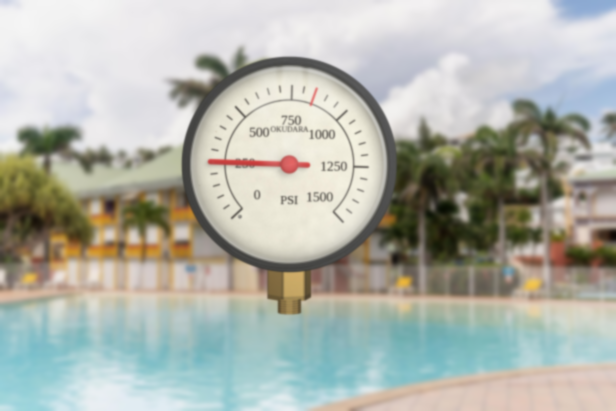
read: **250** psi
